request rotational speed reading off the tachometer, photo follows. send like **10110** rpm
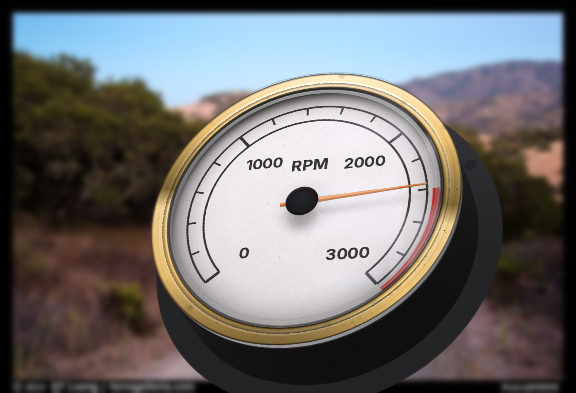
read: **2400** rpm
